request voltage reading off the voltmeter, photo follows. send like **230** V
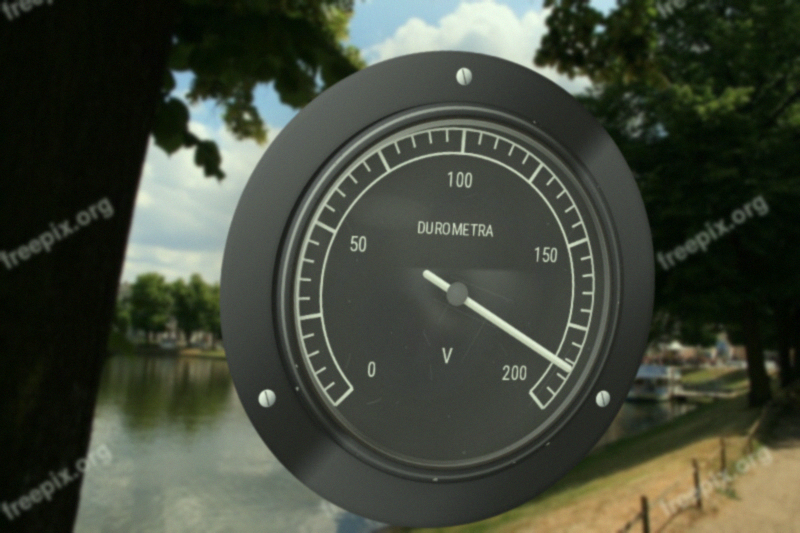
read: **187.5** V
